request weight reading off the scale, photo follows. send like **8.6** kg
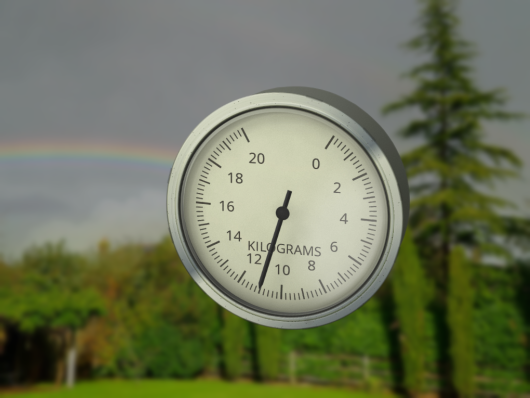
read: **11** kg
